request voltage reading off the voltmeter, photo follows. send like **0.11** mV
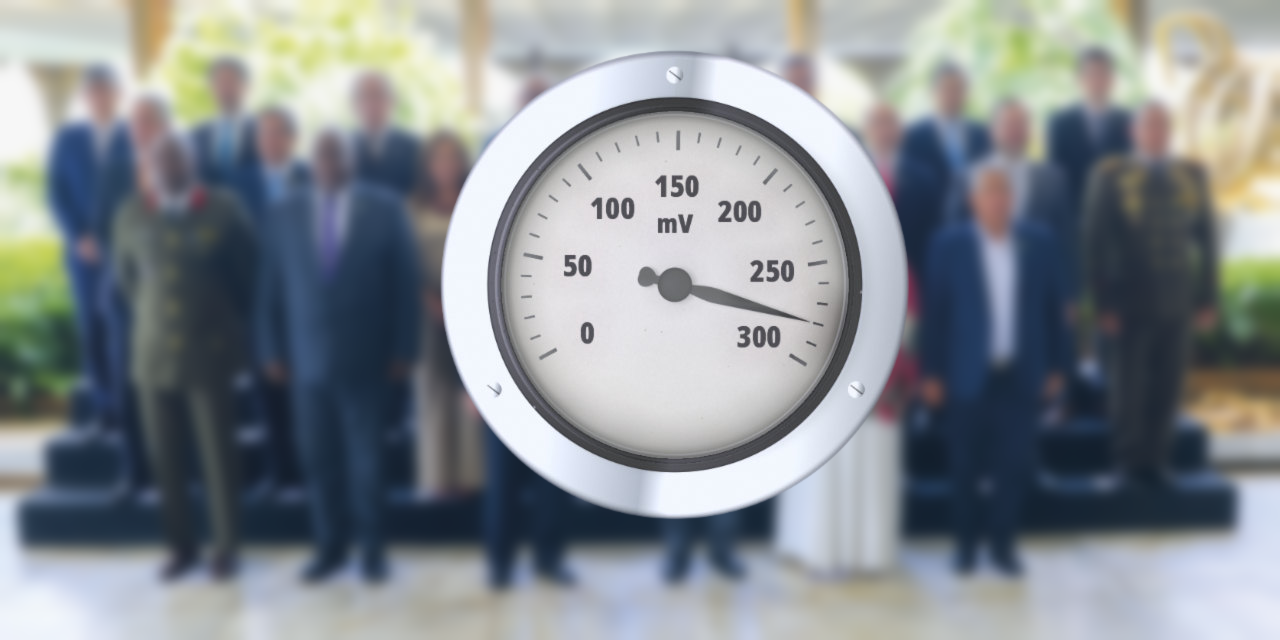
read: **280** mV
